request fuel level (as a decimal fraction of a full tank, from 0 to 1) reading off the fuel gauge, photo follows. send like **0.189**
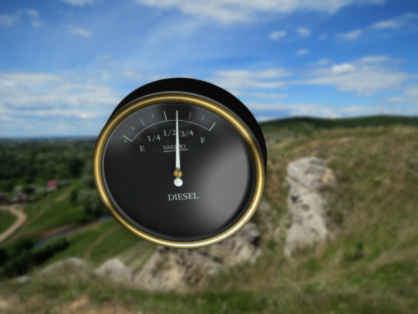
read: **0.625**
